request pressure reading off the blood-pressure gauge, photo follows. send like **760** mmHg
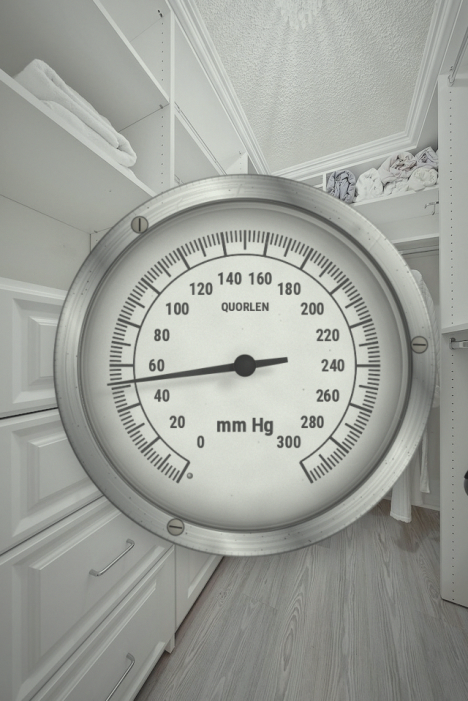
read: **52** mmHg
